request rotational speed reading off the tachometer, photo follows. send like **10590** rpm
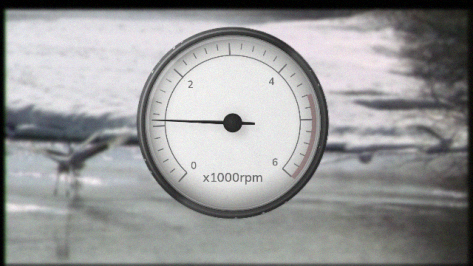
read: **1100** rpm
